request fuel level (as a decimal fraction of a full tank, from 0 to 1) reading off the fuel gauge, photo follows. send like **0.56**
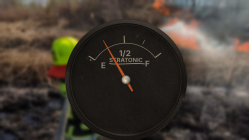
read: **0.25**
